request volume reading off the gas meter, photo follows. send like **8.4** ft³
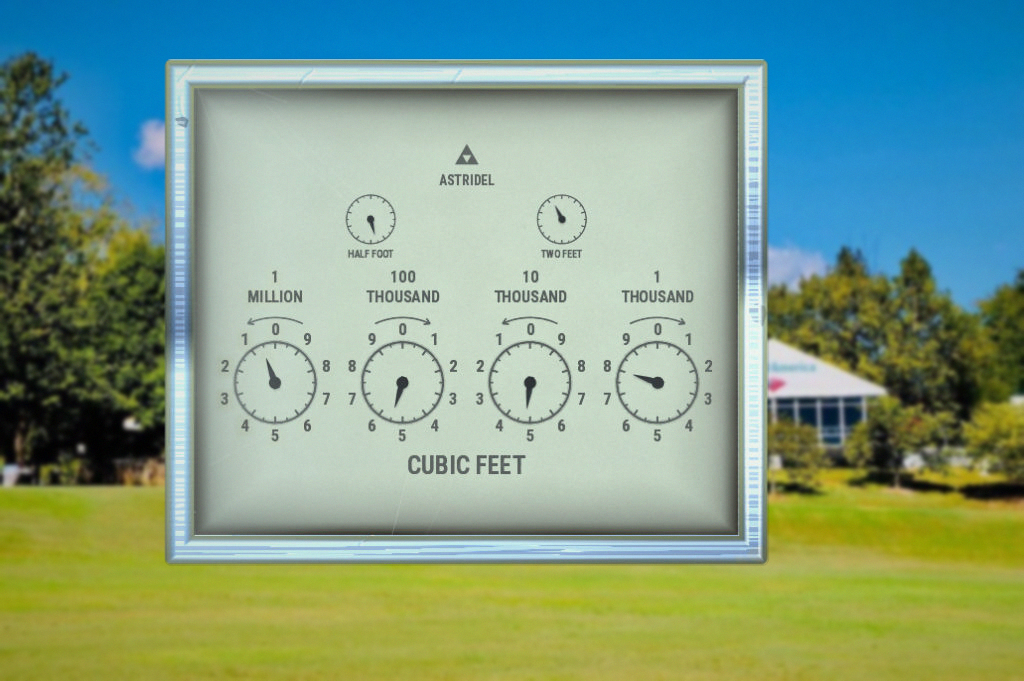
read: **54800** ft³
